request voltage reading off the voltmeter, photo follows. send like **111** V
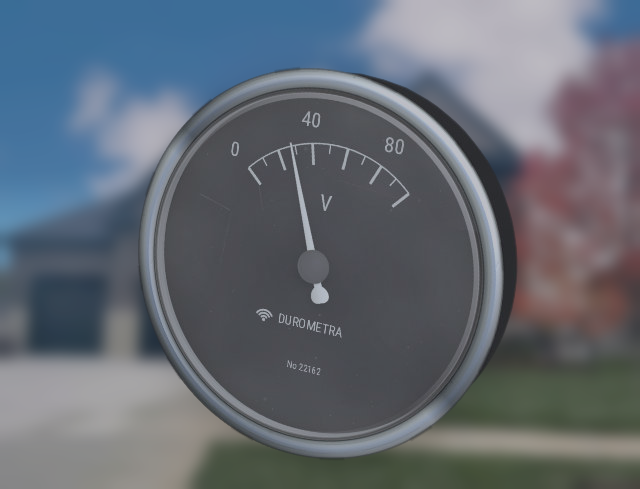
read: **30** V
